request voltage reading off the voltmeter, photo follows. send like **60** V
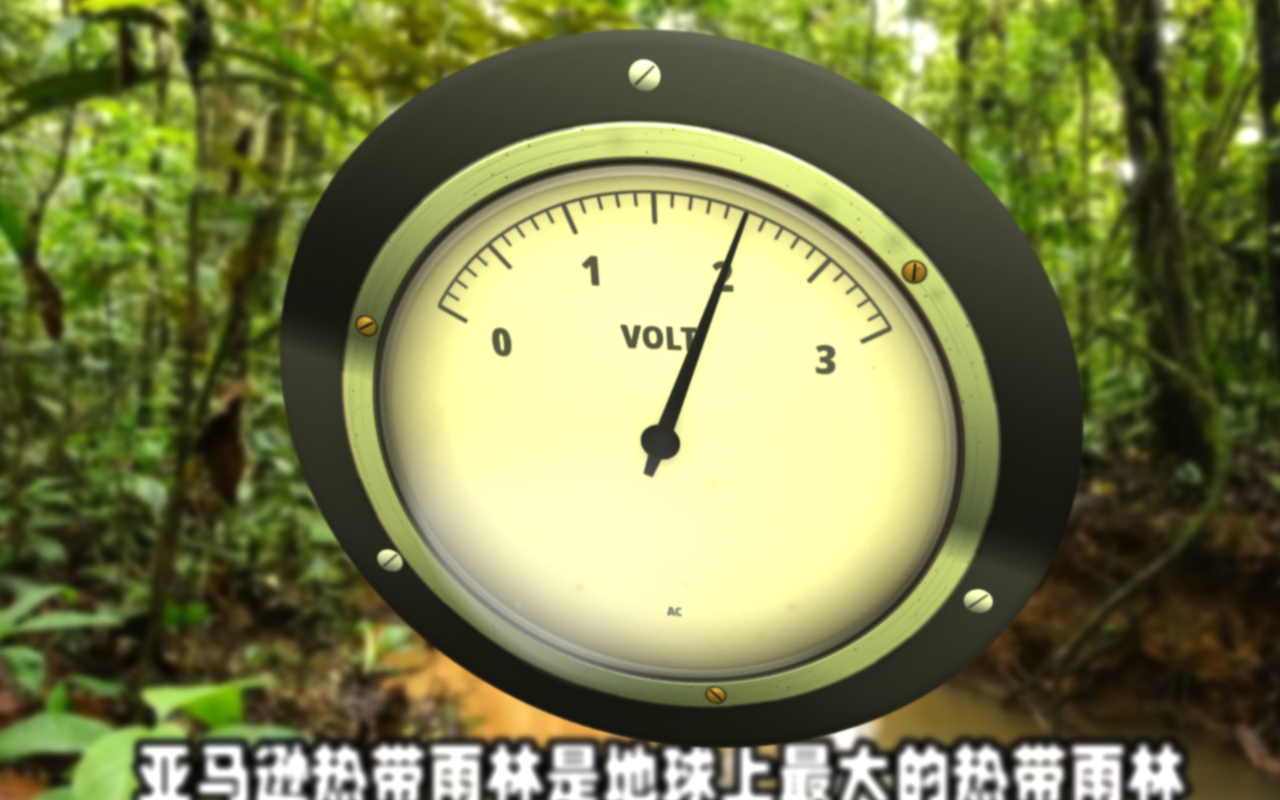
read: **2** V
